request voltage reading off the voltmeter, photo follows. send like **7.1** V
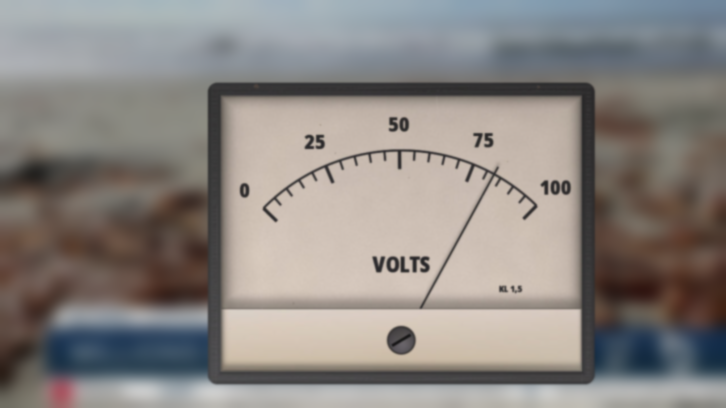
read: **82.5** V
